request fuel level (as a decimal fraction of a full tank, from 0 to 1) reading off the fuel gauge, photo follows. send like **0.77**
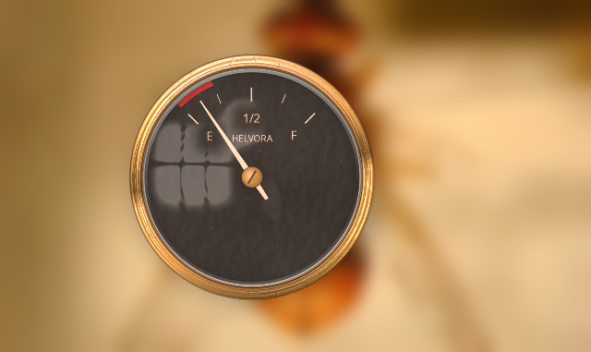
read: **0.125**
